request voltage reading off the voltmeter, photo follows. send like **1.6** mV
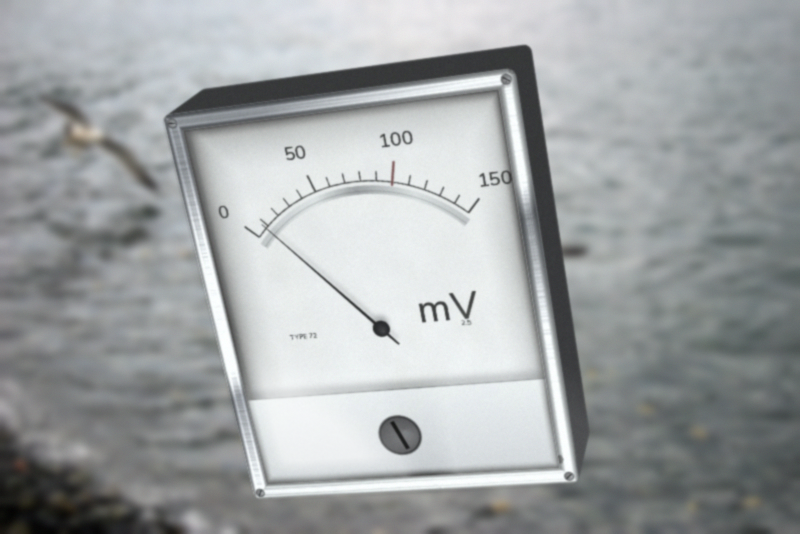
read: **10** mV
